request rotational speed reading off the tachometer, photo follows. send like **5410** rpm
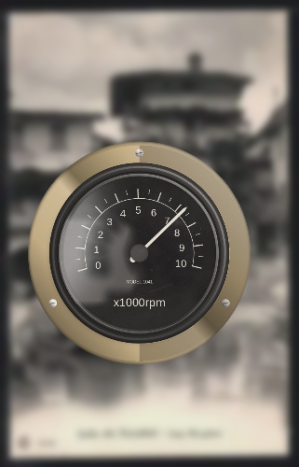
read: **7250** rpm
